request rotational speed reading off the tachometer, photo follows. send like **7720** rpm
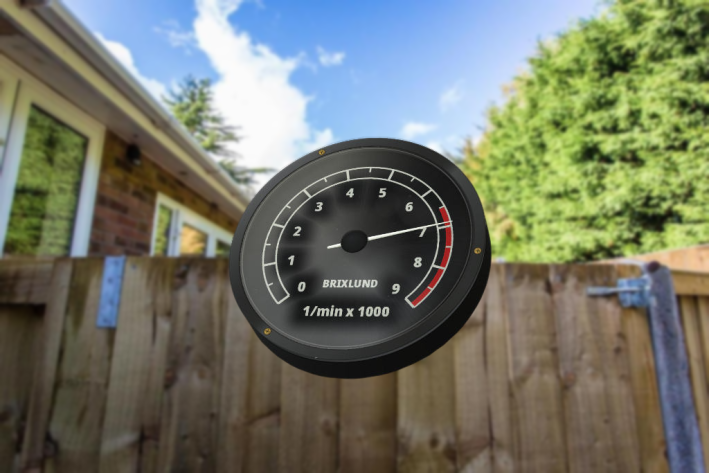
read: **7000** rpm
